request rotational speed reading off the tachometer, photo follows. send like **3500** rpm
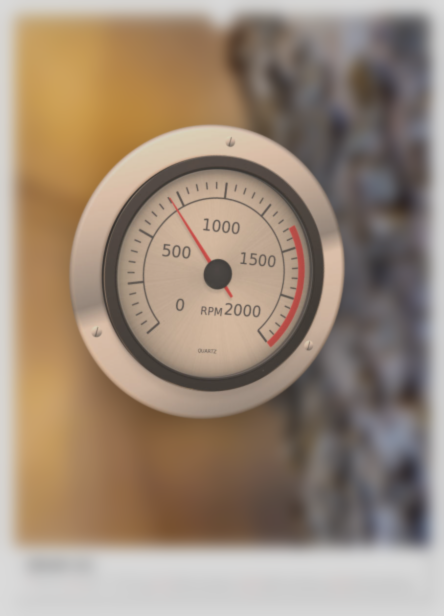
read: **700** rpm
